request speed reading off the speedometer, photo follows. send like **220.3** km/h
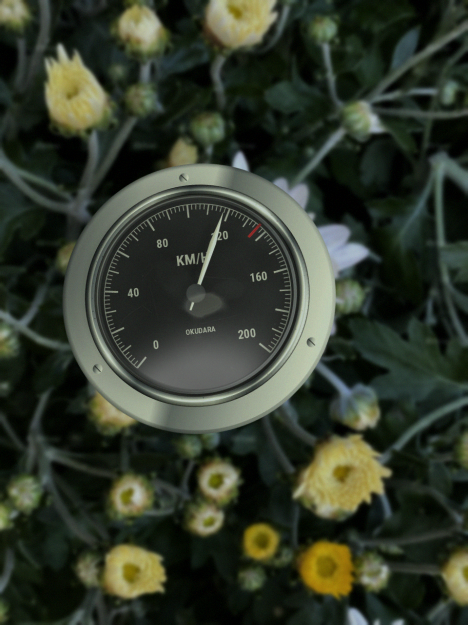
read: **118** km/h
